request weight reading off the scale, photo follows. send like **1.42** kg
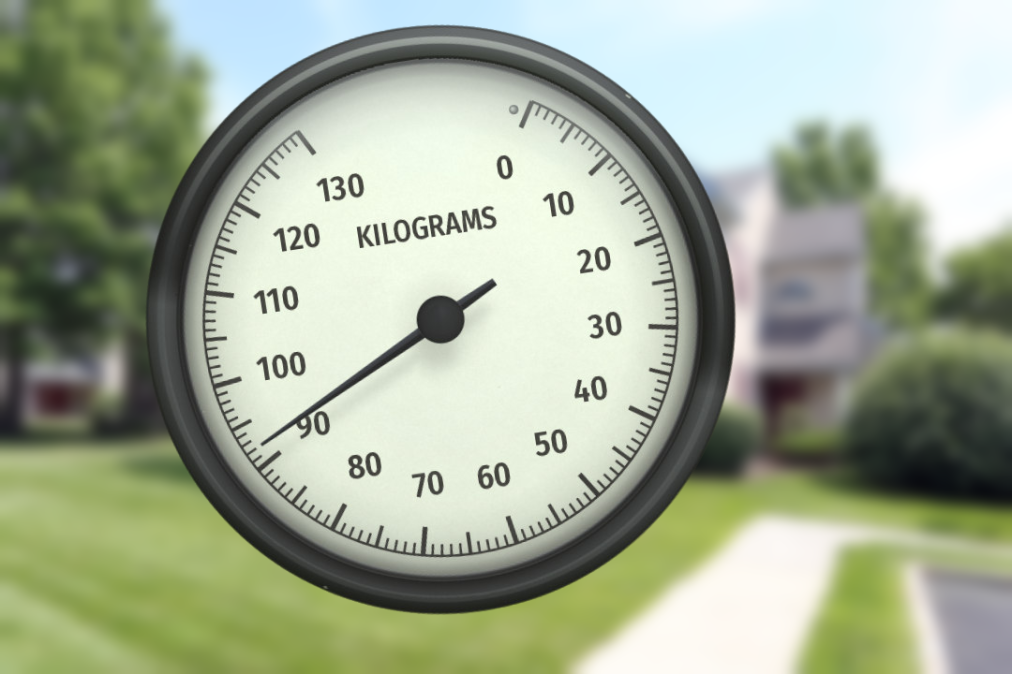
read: **92** kg
